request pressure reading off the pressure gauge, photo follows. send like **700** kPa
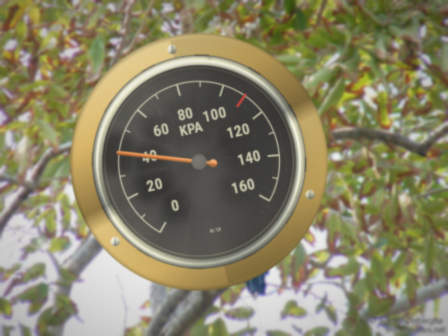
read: **40** kPa
